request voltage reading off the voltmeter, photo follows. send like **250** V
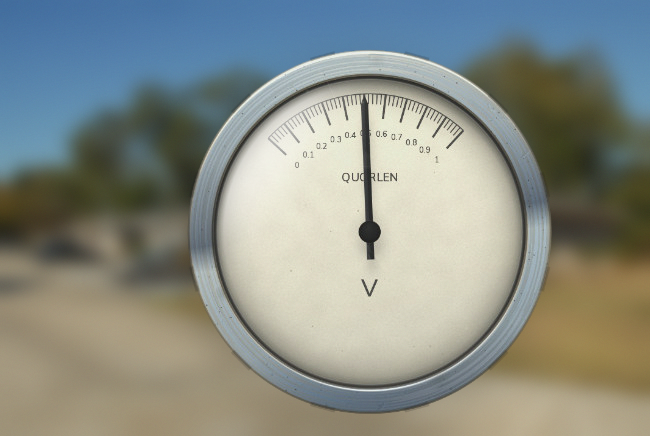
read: **0.5** V
